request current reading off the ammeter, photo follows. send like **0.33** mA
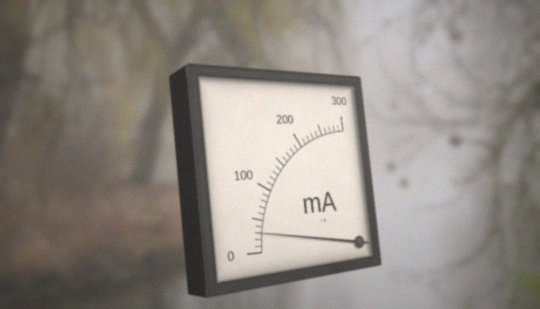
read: **30** mA
